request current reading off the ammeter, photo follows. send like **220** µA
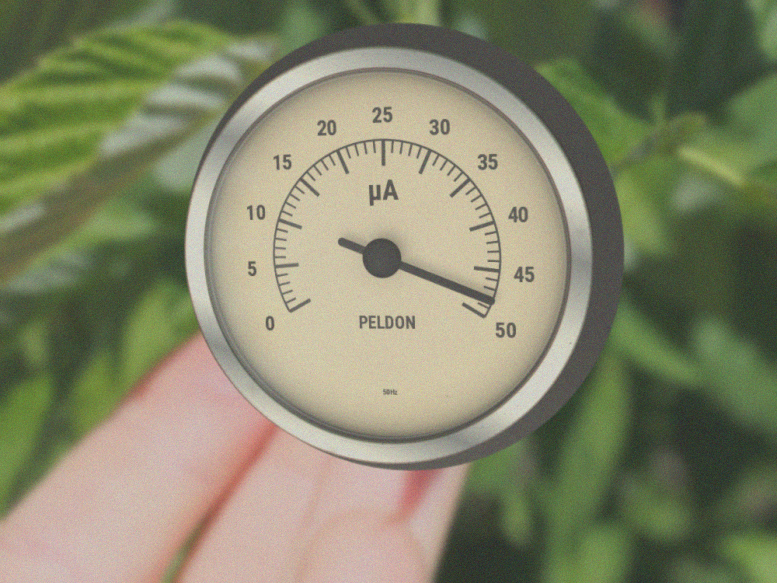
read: **48** µA
